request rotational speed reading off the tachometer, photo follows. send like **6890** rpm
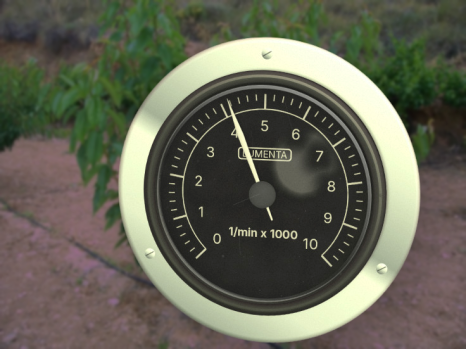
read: **4200** rpm
